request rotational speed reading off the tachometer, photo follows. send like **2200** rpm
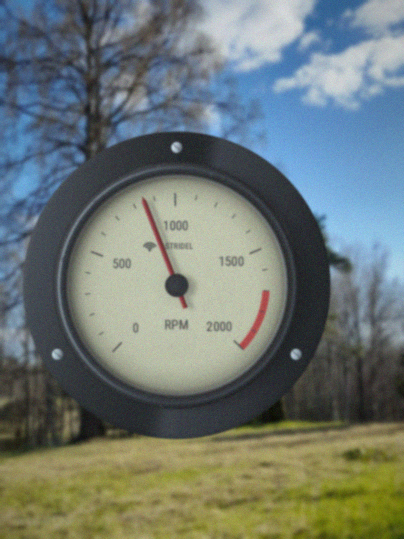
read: **850** rpm
